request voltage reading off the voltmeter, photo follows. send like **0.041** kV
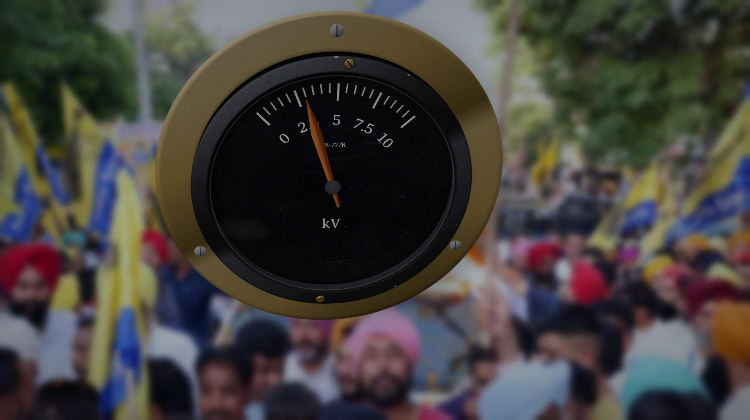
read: **3** kV
